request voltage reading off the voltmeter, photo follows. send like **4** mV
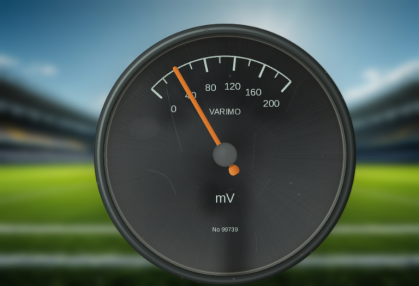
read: **40** mV
